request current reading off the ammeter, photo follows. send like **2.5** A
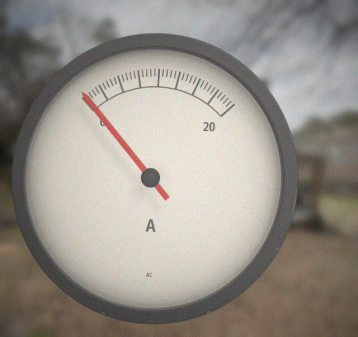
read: **0.5** A
